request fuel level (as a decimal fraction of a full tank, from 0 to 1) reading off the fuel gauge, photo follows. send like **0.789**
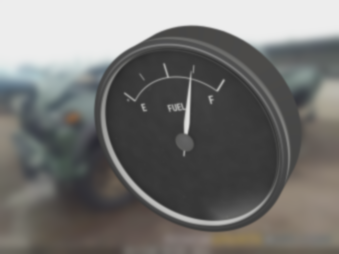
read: **0.75**
